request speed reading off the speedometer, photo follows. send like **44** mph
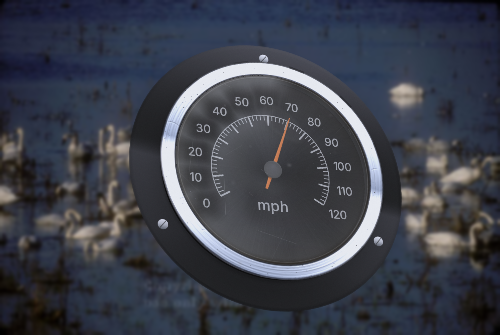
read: **70** mph
